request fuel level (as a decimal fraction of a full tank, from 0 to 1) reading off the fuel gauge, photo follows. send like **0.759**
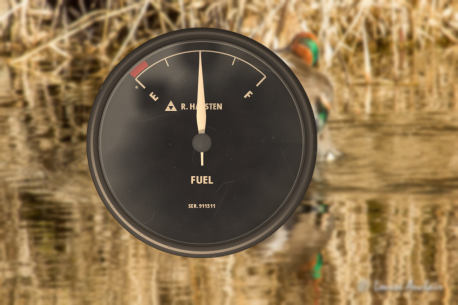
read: **0.5**
